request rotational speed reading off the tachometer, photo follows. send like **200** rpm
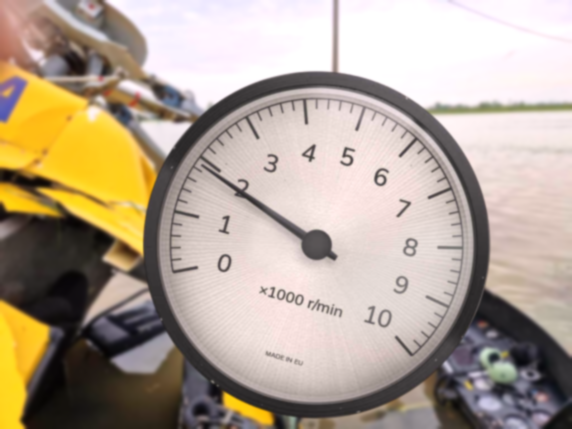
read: **1900** rpm
